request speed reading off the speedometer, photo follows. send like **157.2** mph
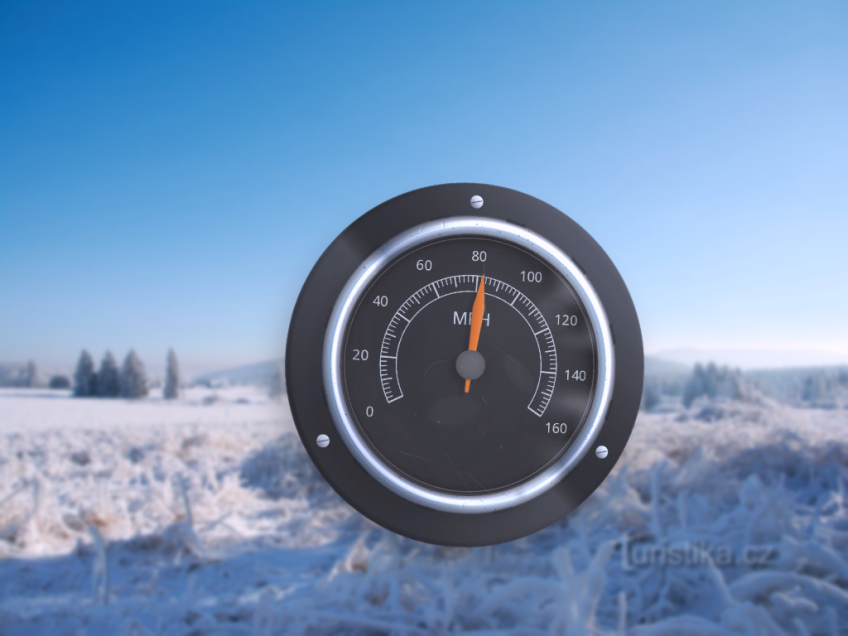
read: **82** mph
